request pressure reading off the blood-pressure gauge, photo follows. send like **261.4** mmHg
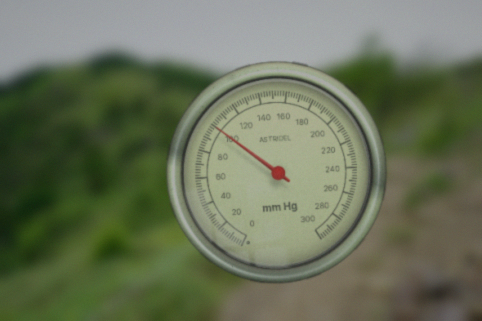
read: **100** mmHg
